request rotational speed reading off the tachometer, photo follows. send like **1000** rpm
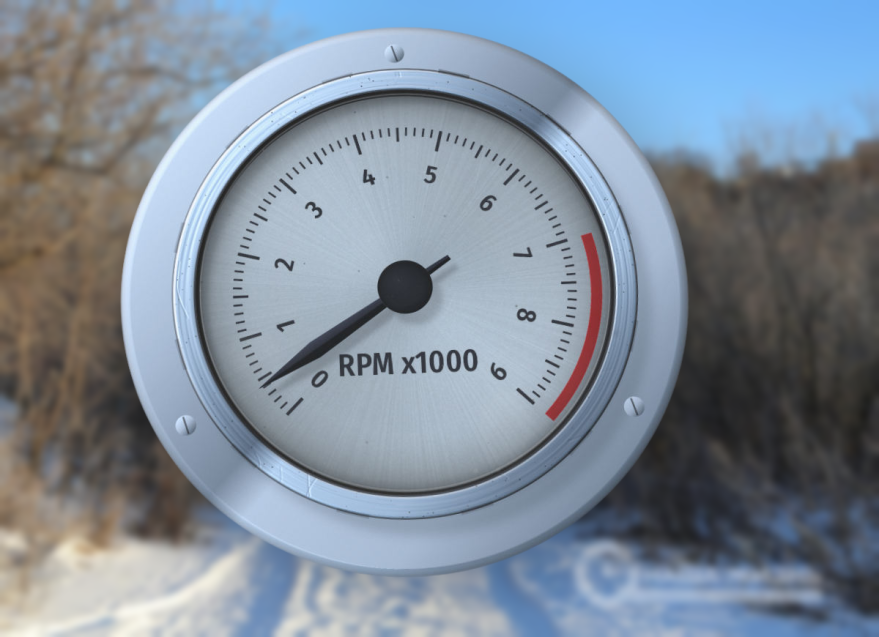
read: **400** rpm
